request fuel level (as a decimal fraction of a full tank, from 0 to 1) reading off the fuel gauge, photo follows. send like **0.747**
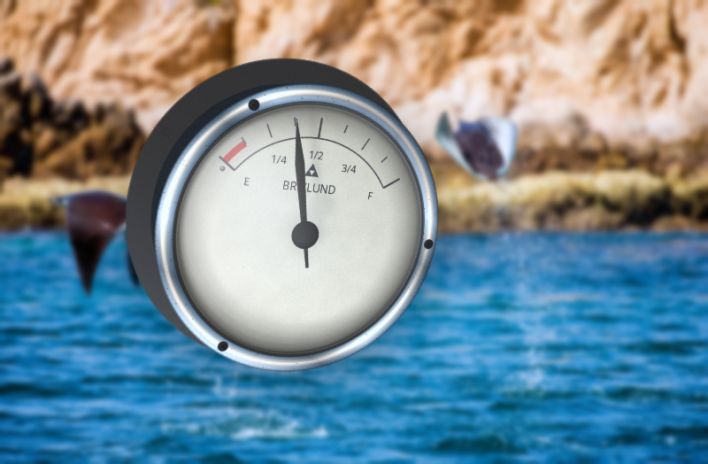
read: **0.375**
